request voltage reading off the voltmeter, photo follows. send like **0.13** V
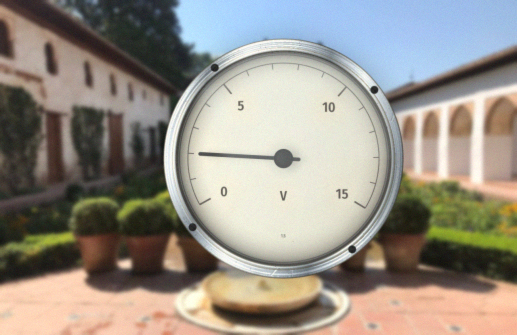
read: **2** V
